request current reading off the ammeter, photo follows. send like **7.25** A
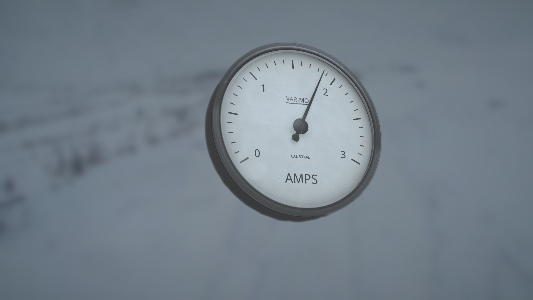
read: **1.85** A
